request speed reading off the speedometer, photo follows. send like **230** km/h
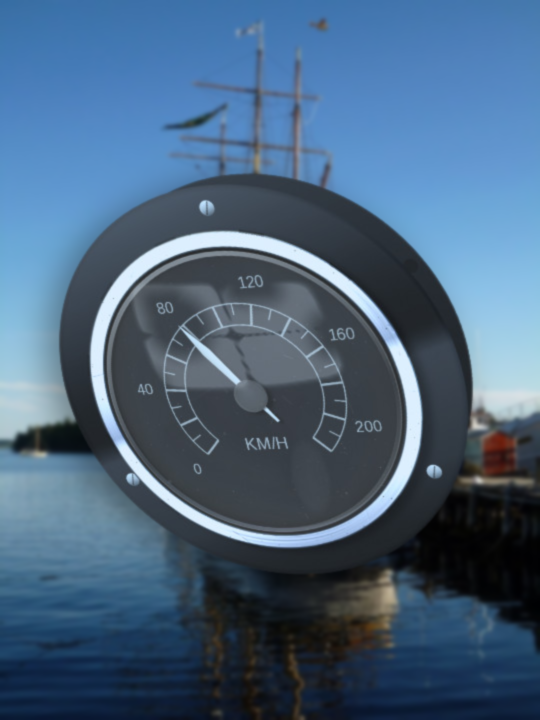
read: **80** km/h
